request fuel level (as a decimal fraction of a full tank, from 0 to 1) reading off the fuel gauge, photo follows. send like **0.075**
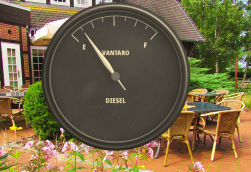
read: **0.125**
